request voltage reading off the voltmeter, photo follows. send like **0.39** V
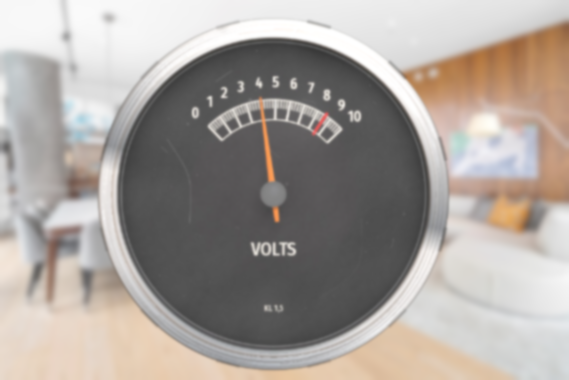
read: **4** V
